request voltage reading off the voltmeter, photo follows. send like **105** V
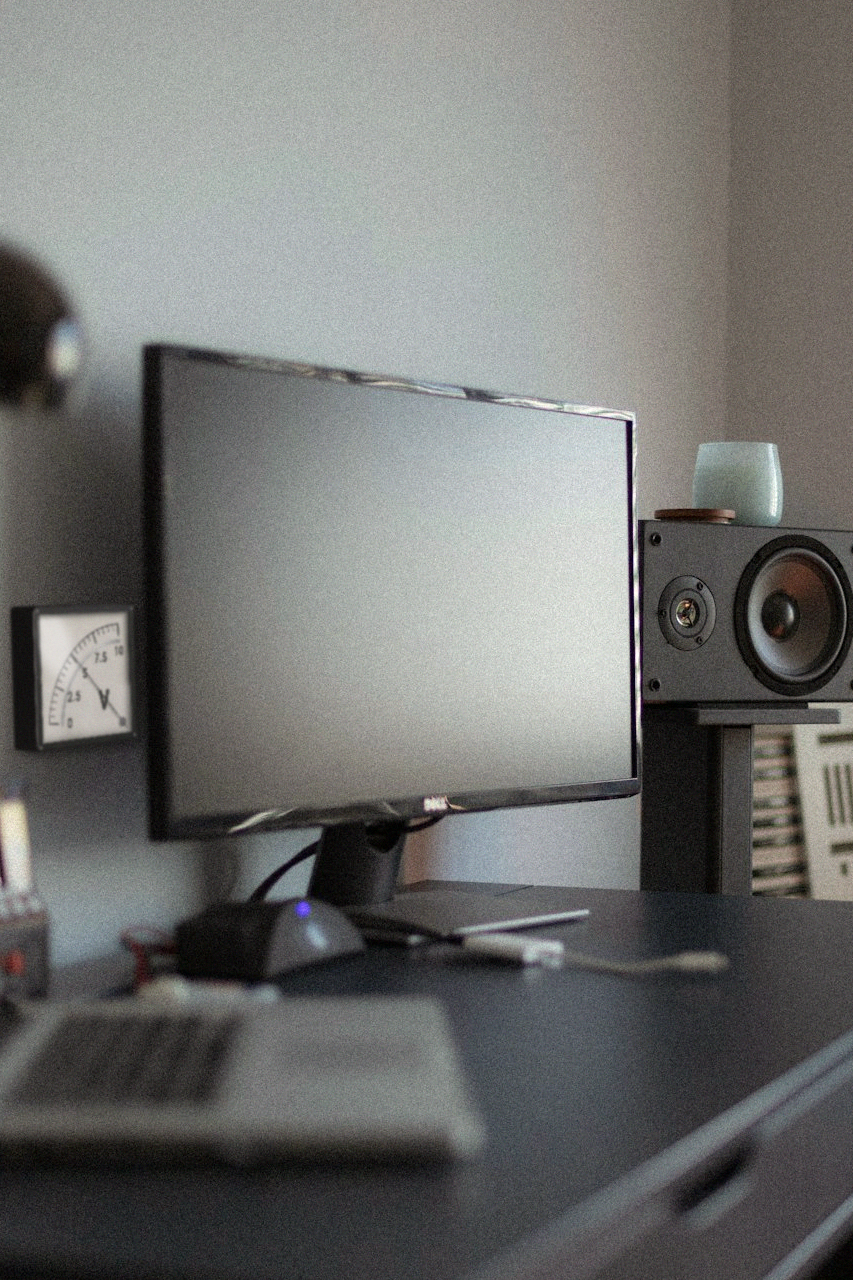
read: **5** V
